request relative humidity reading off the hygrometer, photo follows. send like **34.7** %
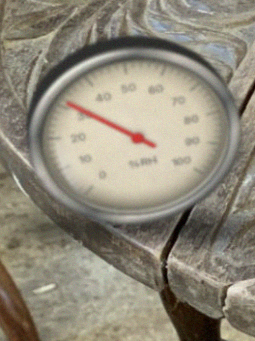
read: **32** %
